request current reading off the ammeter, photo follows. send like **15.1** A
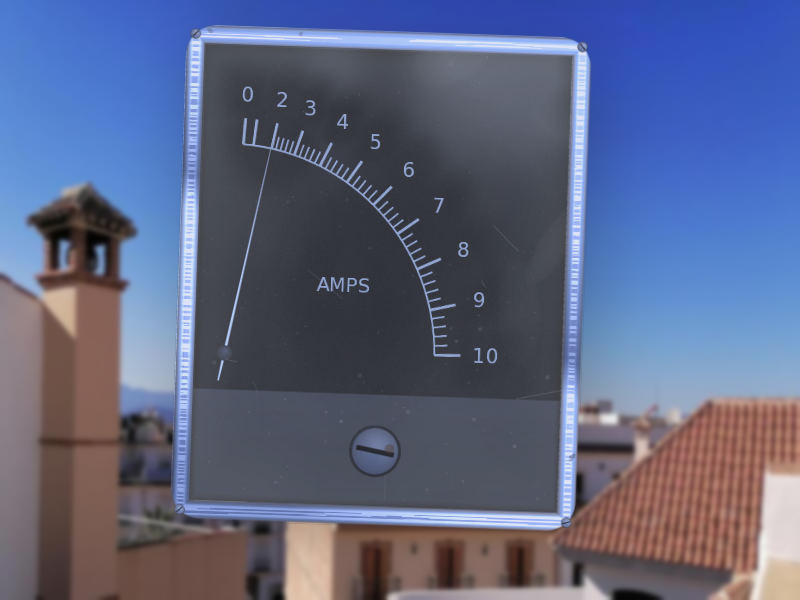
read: **2** A
